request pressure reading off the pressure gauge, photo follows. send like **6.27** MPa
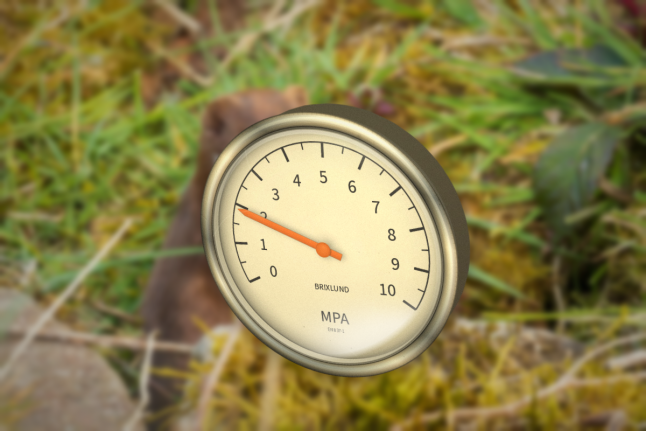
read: **2** MPa
